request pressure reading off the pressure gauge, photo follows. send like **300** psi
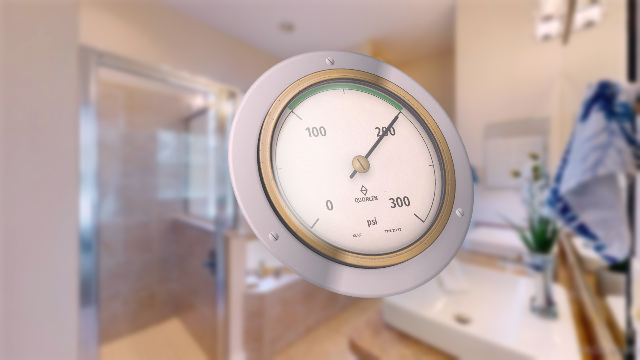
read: **200** psi
